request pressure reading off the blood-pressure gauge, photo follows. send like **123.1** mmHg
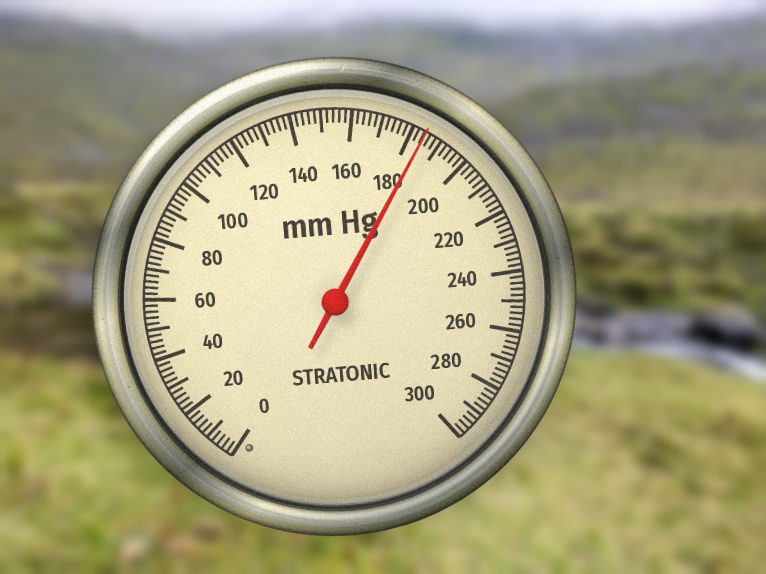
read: **184** mmHg
